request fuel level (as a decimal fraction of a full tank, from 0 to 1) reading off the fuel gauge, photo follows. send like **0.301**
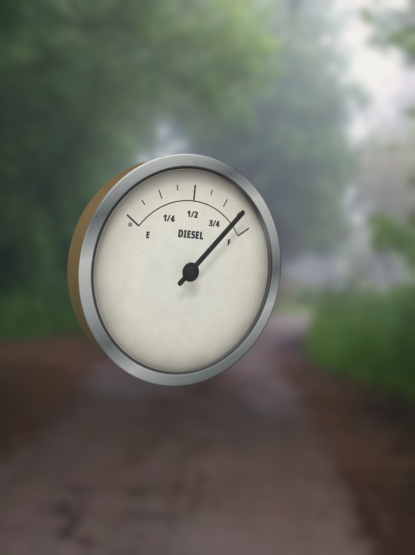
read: **0.875**
